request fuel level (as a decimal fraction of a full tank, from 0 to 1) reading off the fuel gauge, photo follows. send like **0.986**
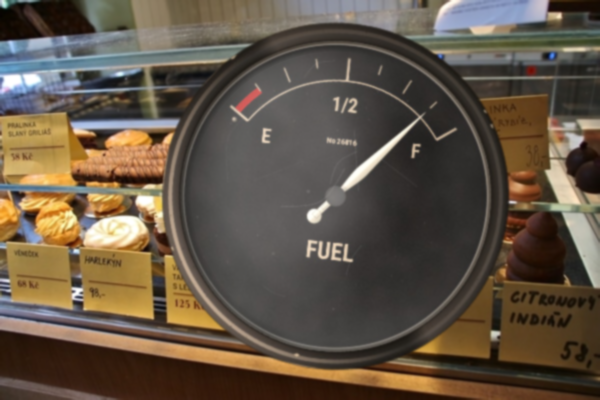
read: **0.875**
